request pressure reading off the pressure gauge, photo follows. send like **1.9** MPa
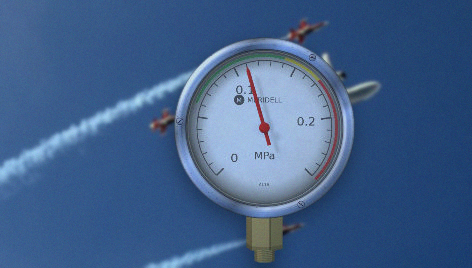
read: **0.11** MPa
